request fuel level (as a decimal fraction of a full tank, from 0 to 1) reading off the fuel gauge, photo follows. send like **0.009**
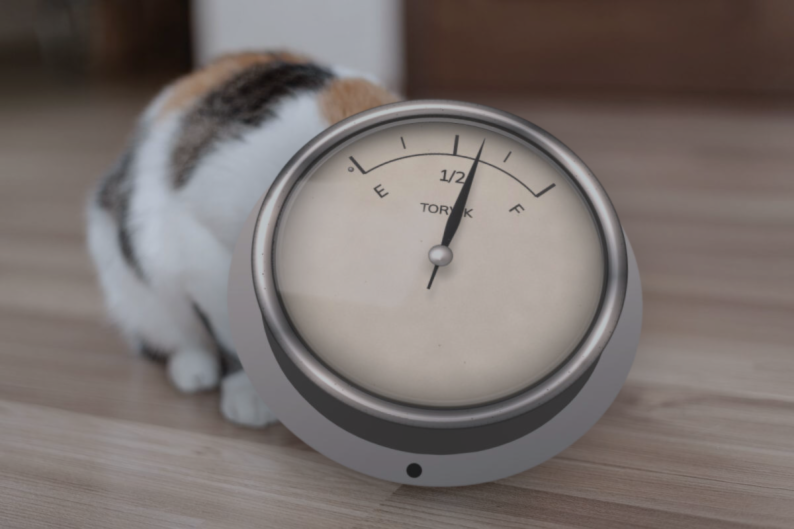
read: **0.625**
